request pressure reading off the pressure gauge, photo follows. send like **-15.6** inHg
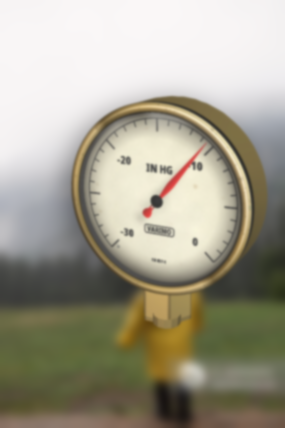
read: **-10.5** inHg
